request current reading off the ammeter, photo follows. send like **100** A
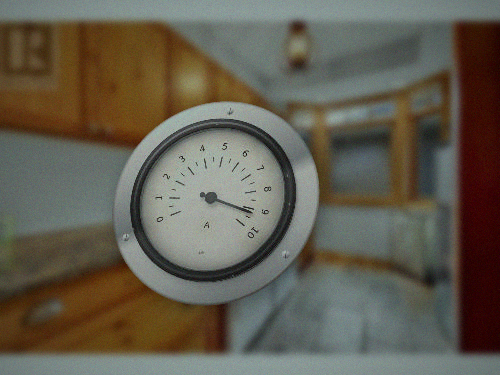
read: **9.25** A
